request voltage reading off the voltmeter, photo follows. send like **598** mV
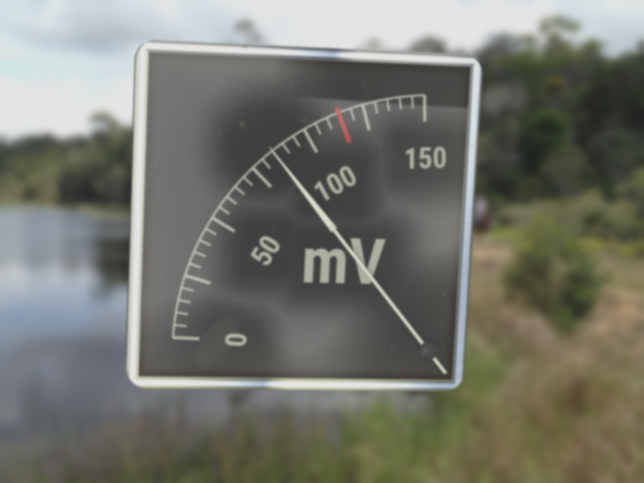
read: **85** mV
